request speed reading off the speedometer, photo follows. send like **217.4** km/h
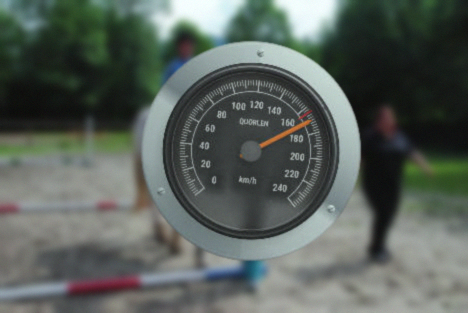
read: **170** km/h
